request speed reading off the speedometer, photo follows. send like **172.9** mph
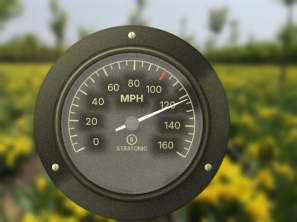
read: **122.5** mph
